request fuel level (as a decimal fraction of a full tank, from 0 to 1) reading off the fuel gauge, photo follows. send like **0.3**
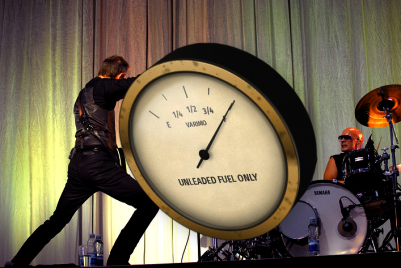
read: **1**
